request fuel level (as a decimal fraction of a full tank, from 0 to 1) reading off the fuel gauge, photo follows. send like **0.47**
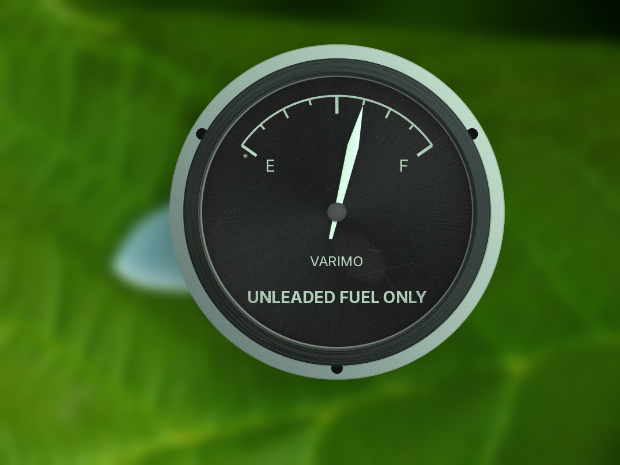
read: **0.625**
